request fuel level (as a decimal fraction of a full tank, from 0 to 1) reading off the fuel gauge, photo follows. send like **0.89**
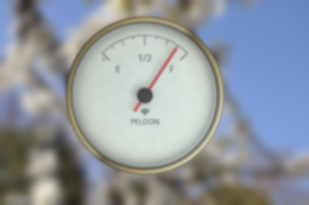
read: **0.875**
